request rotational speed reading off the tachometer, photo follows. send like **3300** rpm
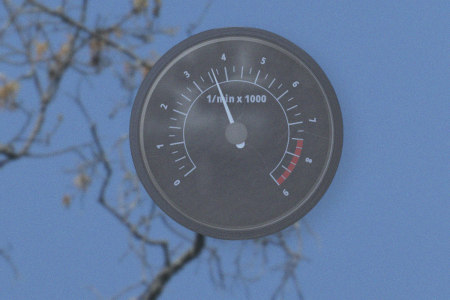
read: **3625** rpm
